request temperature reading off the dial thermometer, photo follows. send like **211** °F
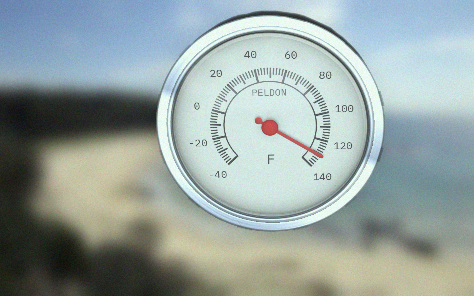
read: **130** °F
